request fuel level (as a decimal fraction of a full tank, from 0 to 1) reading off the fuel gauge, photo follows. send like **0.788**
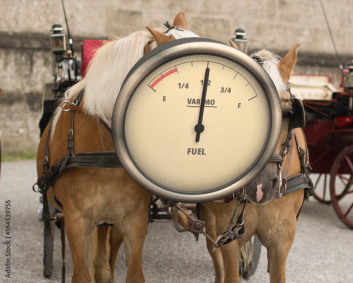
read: **0.5**
